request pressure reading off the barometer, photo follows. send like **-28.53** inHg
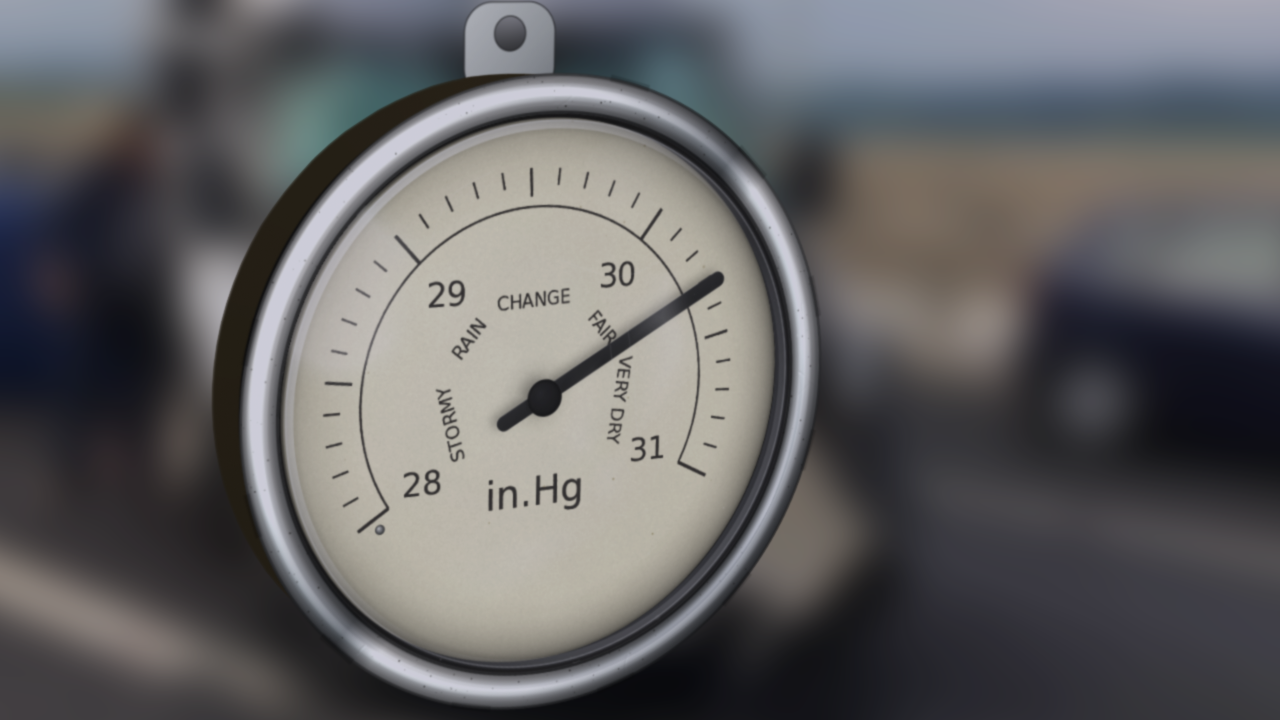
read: **30.3** inHg
